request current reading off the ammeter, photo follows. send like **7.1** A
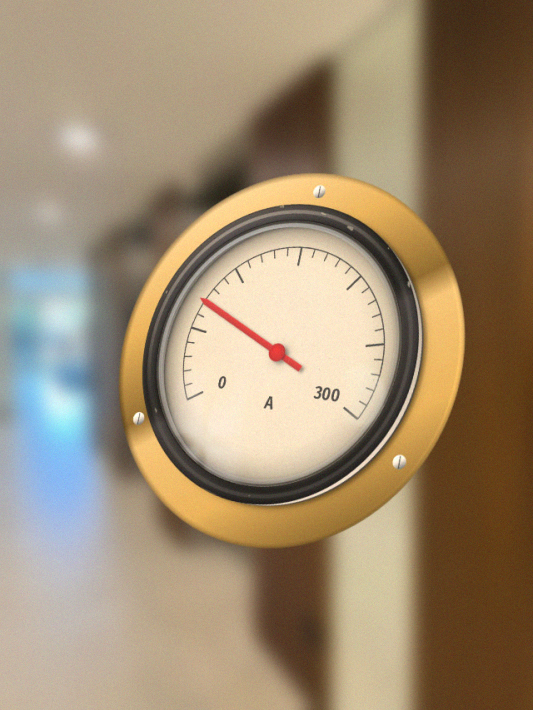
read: **70** A
